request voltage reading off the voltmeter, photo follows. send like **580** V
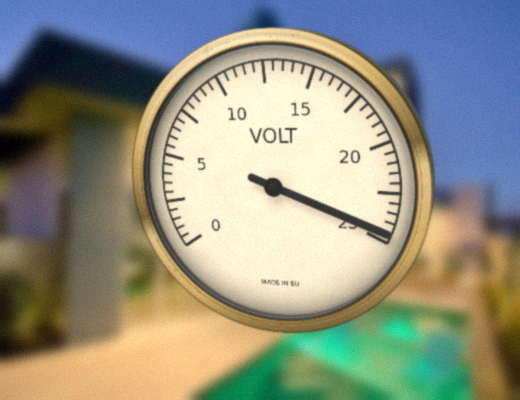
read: **24.5** V
